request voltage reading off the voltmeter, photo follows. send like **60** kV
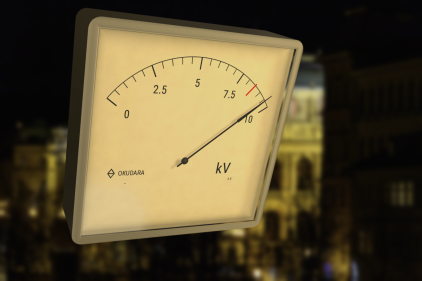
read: **9.5** kV
